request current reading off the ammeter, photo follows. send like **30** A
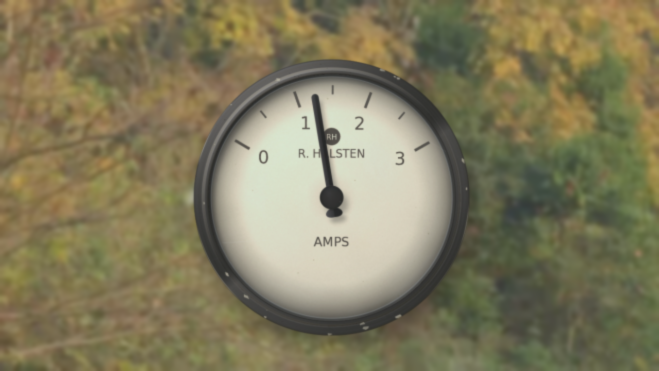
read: **1.25** A
